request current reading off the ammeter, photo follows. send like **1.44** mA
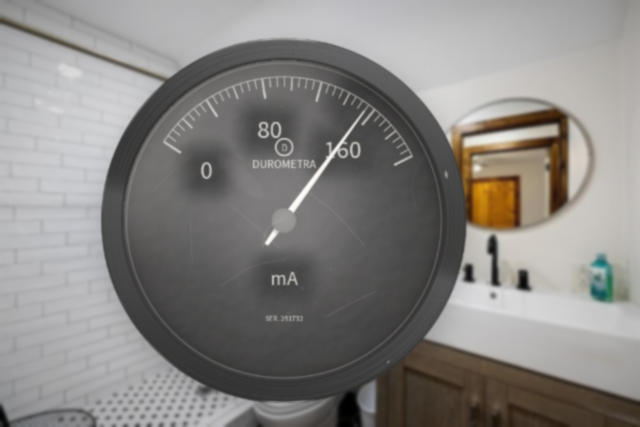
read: **155** mA
